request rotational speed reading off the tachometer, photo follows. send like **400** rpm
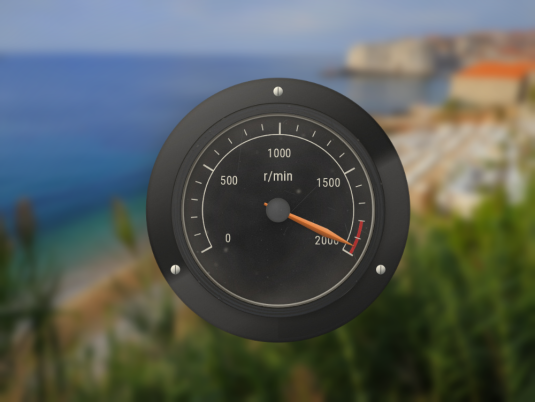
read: **1950** rpm
